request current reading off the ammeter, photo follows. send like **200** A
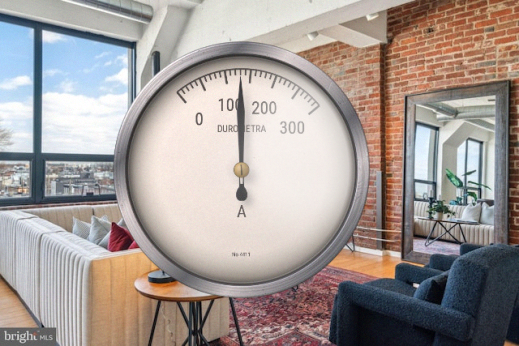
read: **130** A
